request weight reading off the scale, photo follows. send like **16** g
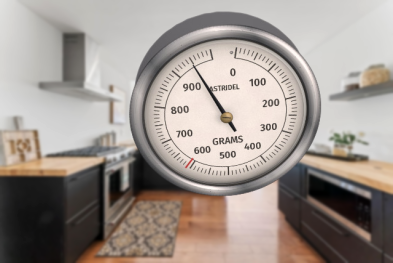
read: **950** g
